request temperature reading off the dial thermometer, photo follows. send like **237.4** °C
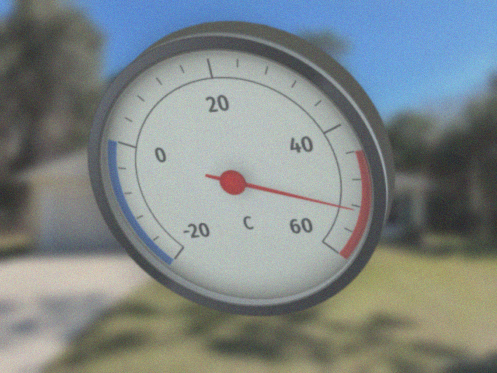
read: **52** °C
